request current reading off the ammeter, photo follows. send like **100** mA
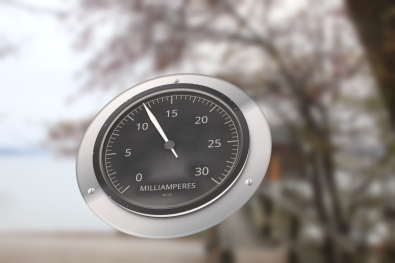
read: **12** mA
